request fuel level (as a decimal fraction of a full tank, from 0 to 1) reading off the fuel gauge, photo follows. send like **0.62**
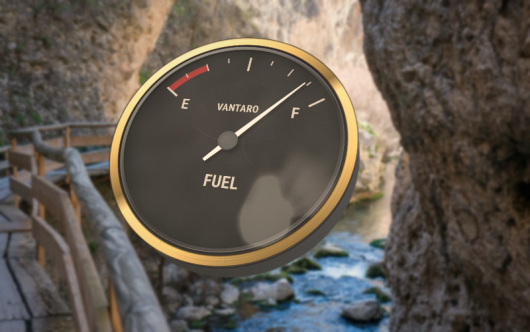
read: **0.875**
